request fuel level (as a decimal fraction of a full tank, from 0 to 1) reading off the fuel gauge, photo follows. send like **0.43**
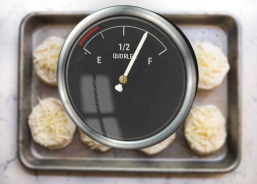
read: **0.75**
